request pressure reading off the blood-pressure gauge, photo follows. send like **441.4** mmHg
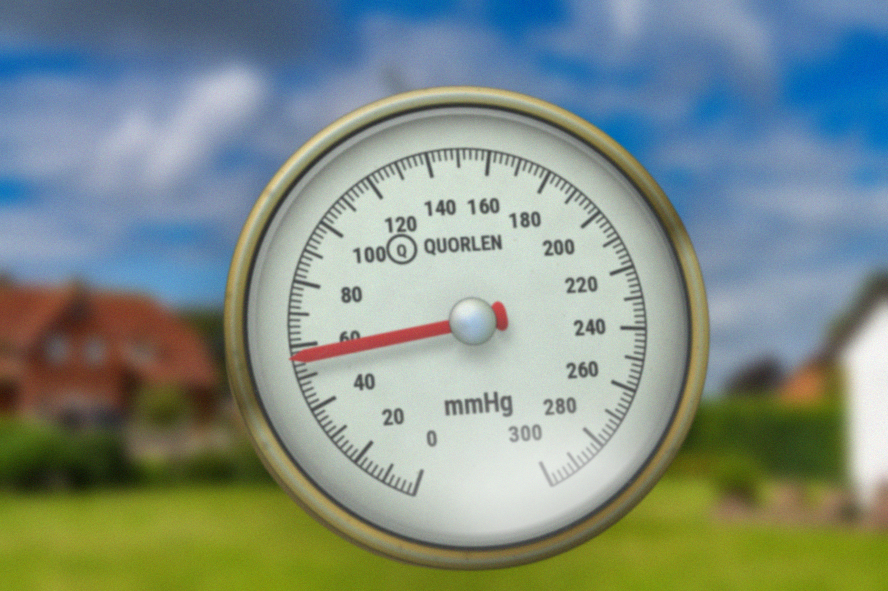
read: **56** mmHg
